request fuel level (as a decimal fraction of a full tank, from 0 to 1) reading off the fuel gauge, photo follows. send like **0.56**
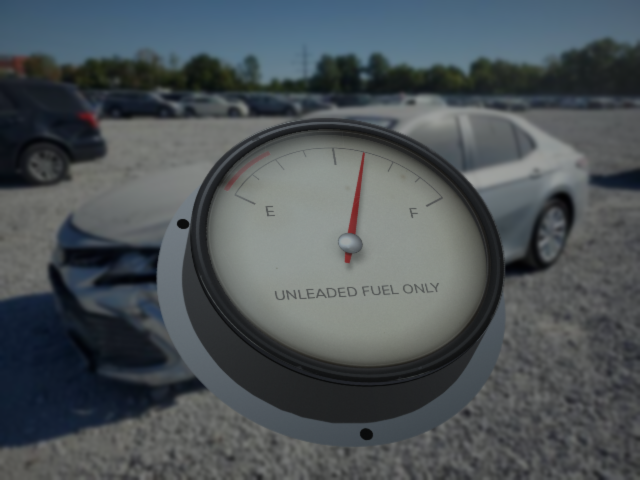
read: **0.625**
